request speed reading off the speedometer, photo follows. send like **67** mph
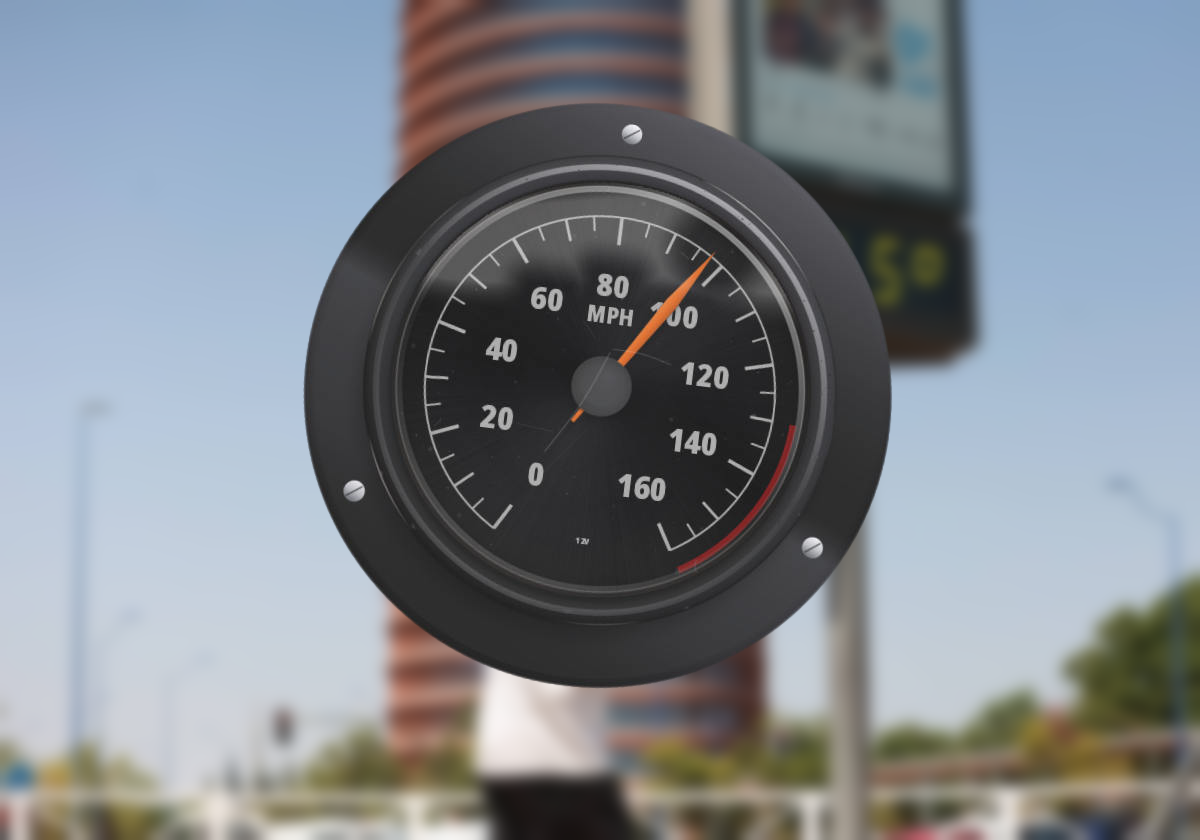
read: **97.5** mph
